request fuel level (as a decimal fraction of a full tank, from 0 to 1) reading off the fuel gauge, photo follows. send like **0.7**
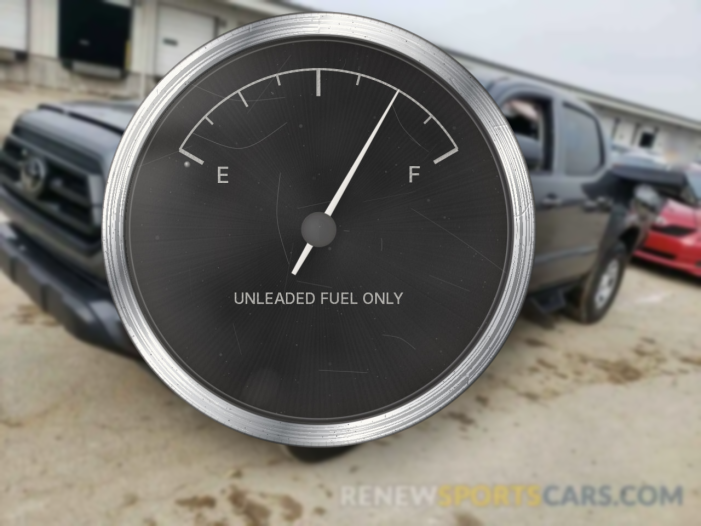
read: **0.75**
